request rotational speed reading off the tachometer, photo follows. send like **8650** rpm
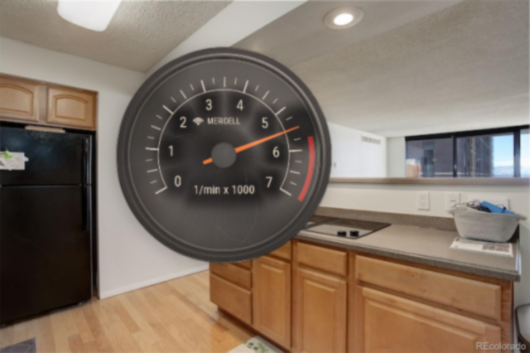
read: **5500** rpm
